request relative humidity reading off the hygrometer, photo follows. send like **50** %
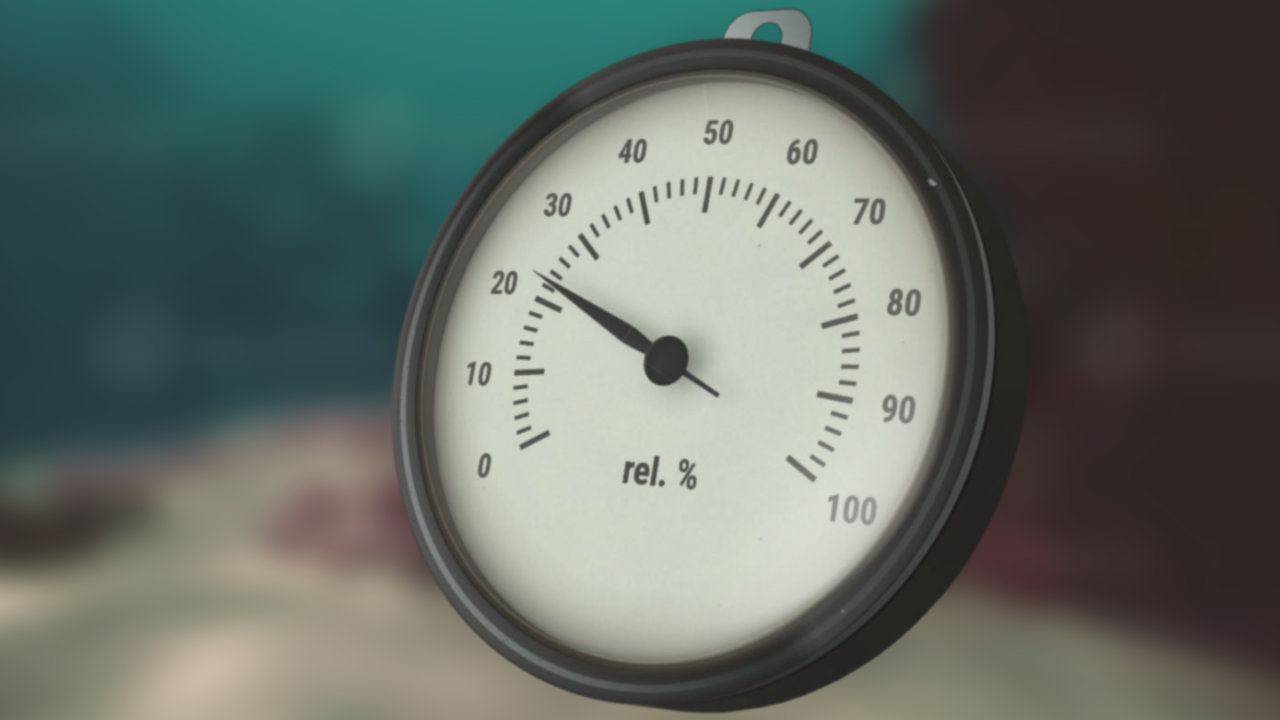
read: **23** %
